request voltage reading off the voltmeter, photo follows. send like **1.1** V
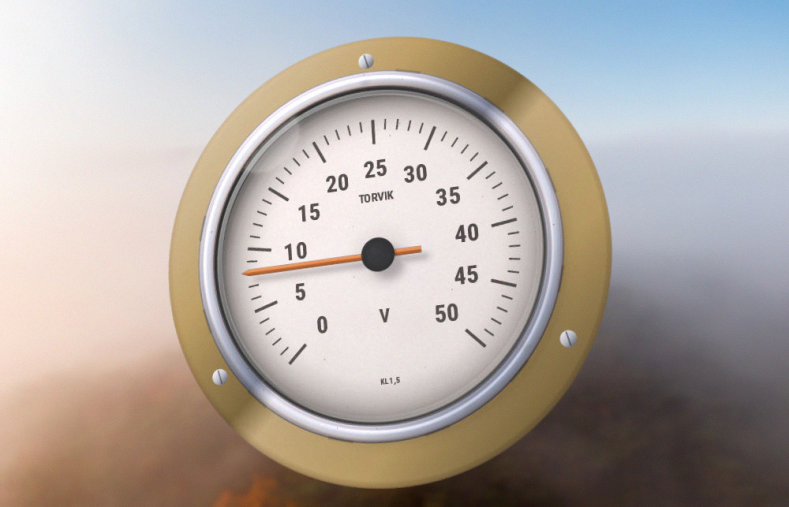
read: **8** V
